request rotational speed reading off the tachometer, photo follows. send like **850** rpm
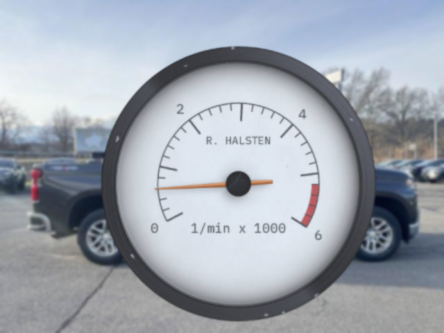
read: **600** rpm
